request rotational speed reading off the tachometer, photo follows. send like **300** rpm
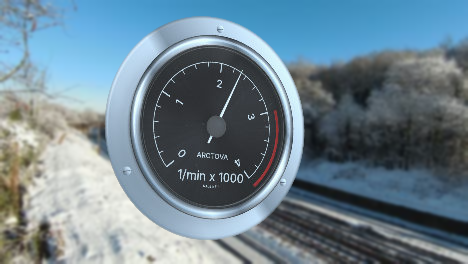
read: **2300** rpm
